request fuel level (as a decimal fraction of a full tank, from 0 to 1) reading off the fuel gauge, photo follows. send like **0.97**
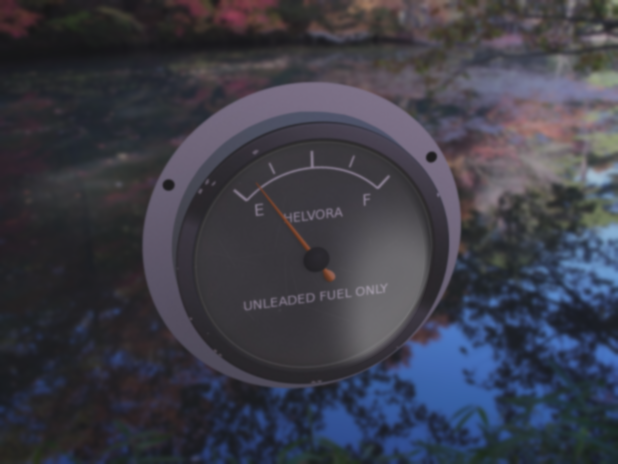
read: **0.125**
